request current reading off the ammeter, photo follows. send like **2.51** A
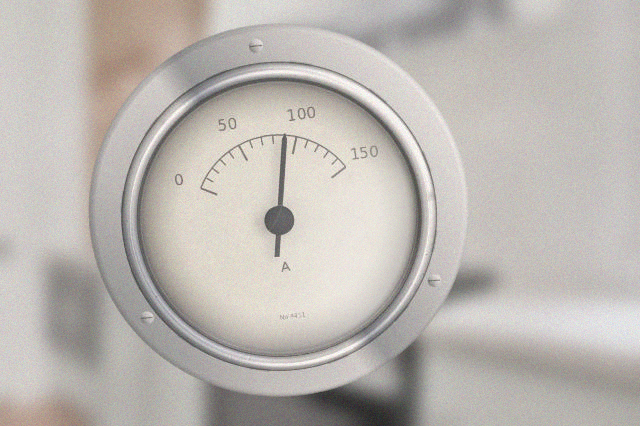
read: **90** A
